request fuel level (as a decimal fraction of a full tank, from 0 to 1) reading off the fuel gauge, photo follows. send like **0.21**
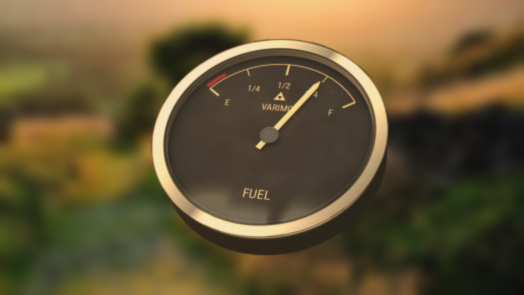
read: **0.75**
